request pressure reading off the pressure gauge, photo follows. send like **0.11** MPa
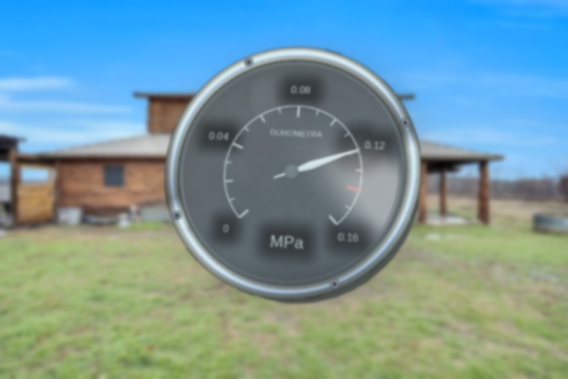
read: **0.12** MPa
